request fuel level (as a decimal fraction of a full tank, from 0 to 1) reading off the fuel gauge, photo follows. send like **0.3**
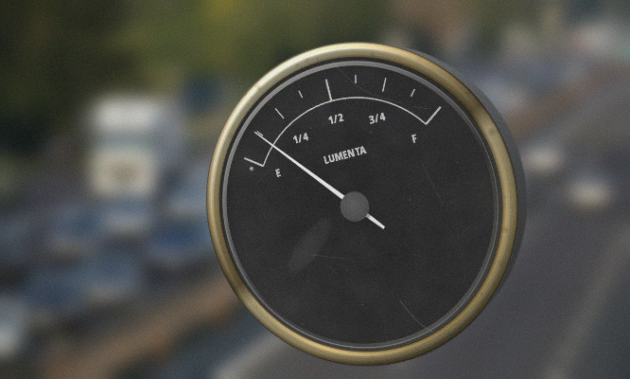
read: **0.125**
